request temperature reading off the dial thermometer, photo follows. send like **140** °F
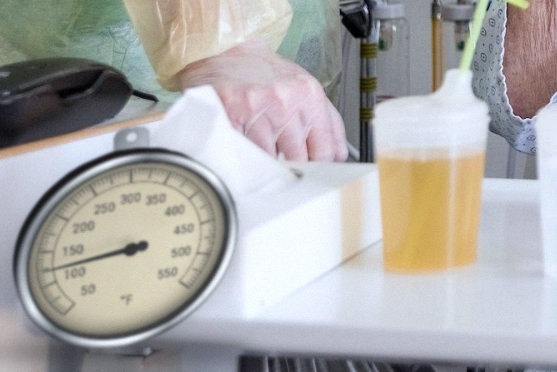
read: **125** °F
